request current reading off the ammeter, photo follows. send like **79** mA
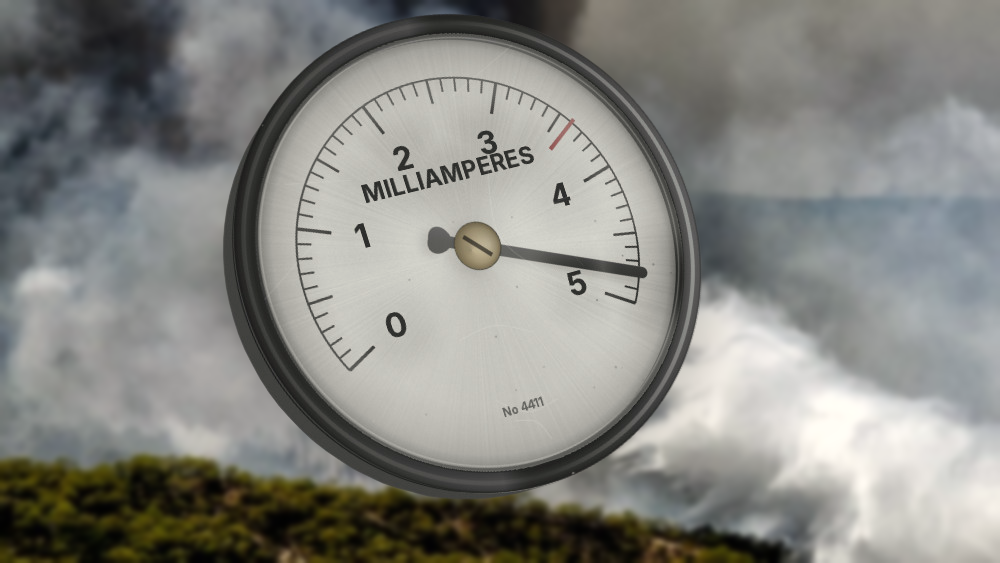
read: **4.8** mA
